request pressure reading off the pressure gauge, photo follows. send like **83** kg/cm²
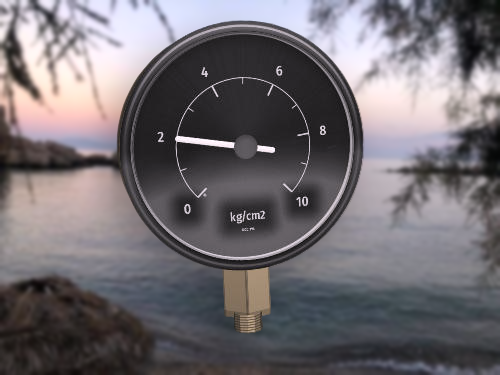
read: **2** kg/cm²
